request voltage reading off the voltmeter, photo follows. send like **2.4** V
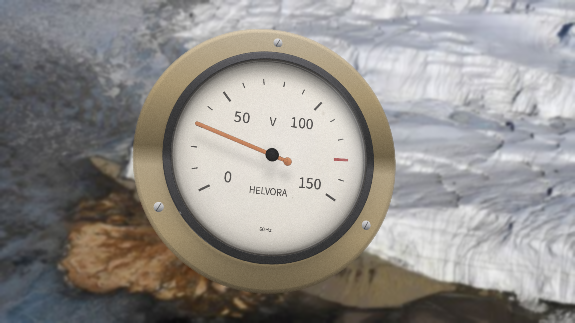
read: **30** V
